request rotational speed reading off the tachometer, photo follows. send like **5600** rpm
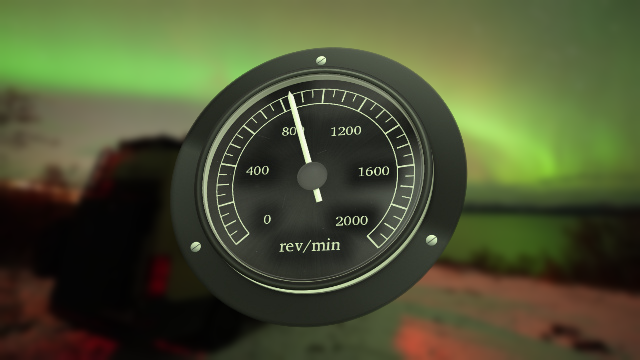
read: **850** rpm
